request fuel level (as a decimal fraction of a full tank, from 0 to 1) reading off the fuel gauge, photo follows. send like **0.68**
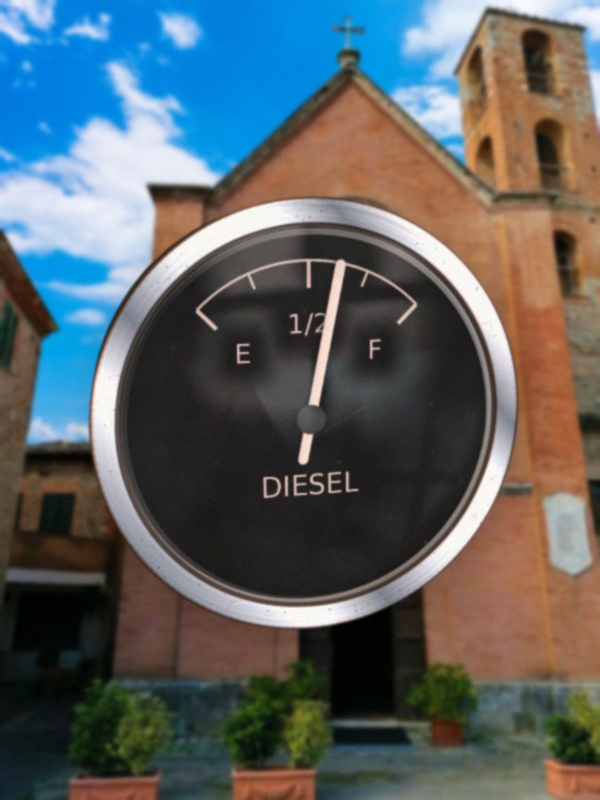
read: **0.625**
